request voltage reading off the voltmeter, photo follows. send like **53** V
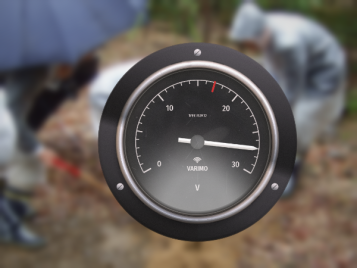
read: **27** V
